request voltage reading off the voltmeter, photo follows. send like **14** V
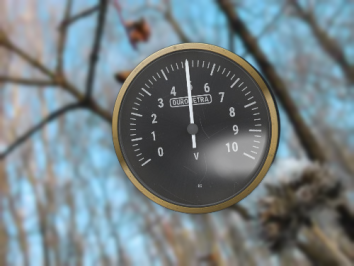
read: **5** V
